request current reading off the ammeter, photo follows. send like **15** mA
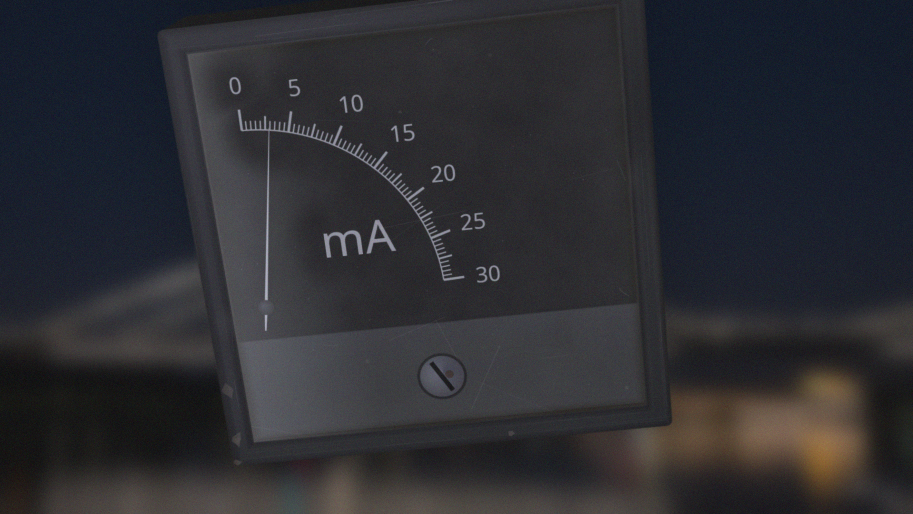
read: **3** mA
